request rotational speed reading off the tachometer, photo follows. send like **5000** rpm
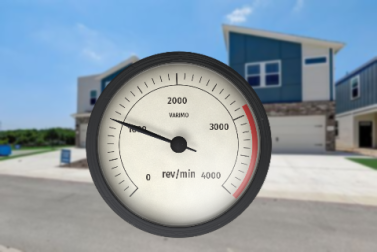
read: **1000** rpm
